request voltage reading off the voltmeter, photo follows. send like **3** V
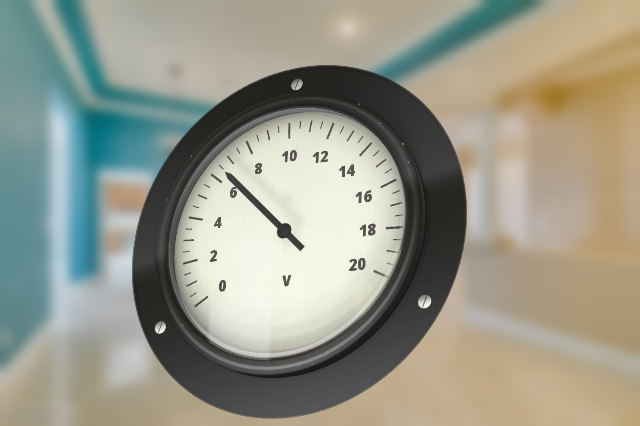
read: **6.5** V
